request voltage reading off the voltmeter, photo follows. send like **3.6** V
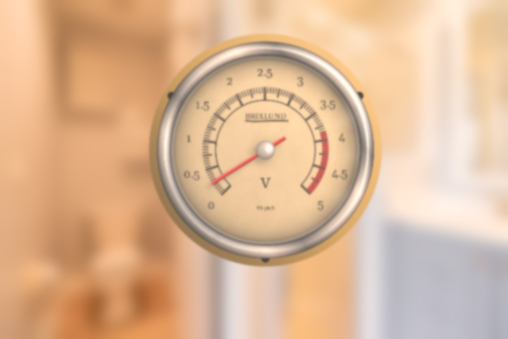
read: **0.25** V
